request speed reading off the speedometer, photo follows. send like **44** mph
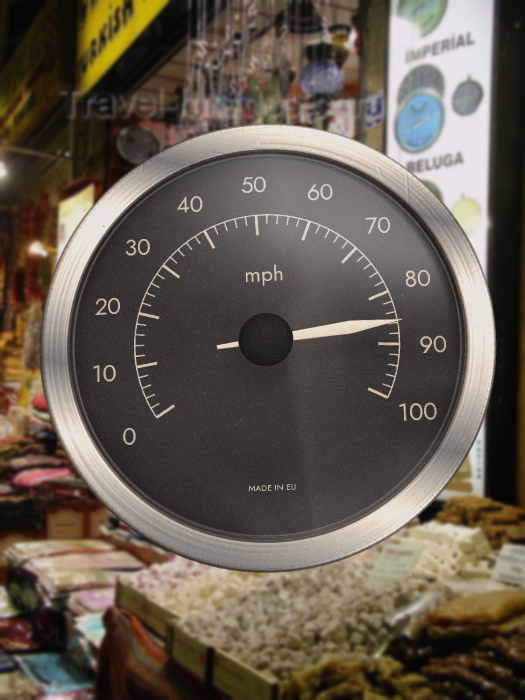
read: **86** mph
